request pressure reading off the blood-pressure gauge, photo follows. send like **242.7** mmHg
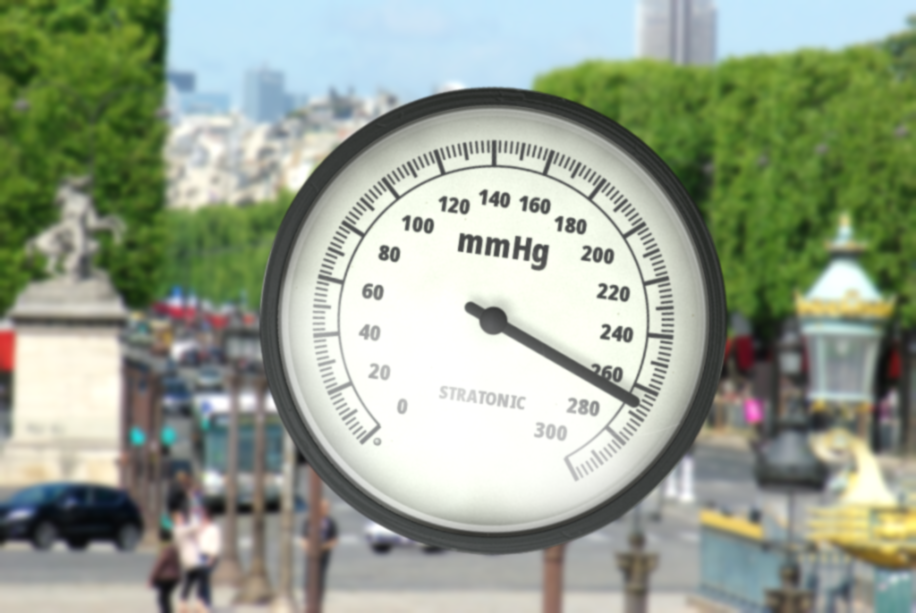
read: **266** mmHg
